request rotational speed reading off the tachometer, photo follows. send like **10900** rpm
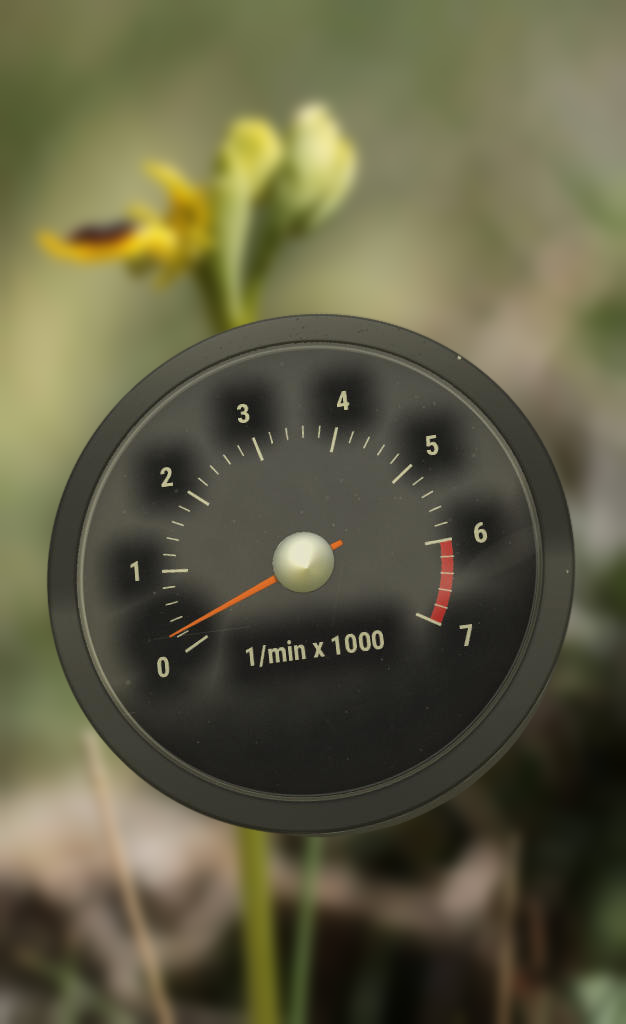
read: **200** rpm
